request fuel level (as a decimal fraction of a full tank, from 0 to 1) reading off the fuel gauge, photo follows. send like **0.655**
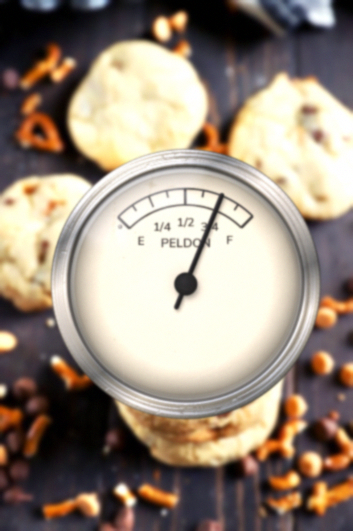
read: **0.75**
